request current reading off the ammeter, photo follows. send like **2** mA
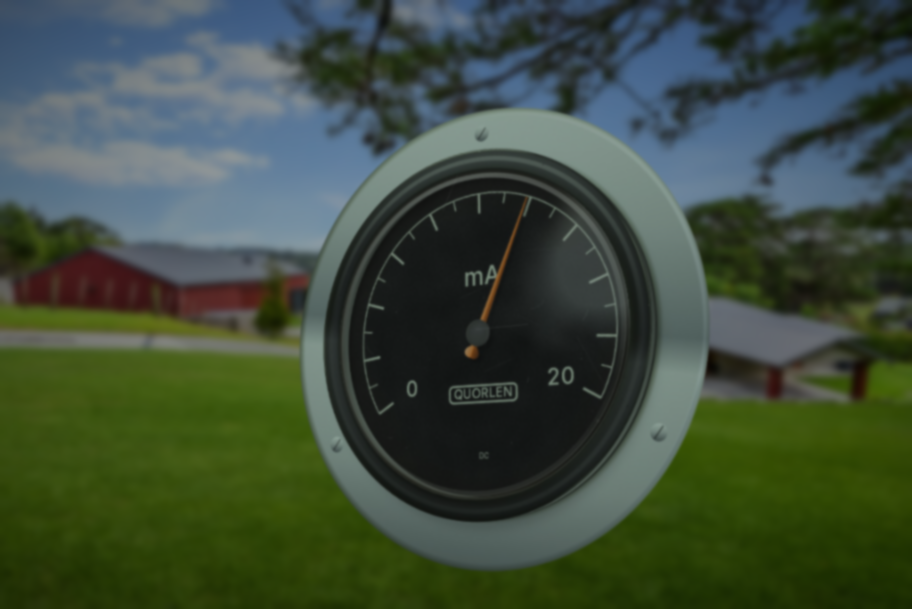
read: **12** mA
